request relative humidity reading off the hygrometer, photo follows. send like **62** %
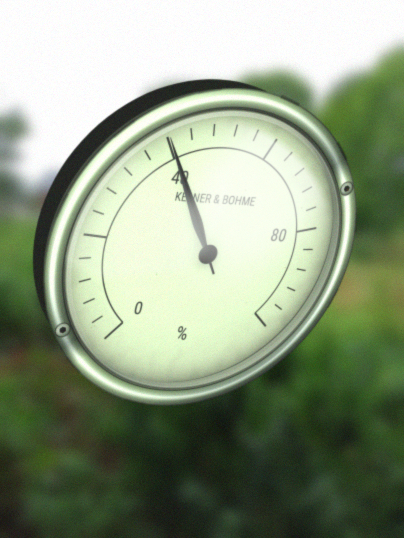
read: **40** %
